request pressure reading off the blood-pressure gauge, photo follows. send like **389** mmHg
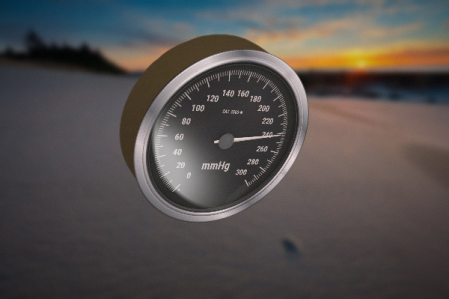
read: **240** mmHg
